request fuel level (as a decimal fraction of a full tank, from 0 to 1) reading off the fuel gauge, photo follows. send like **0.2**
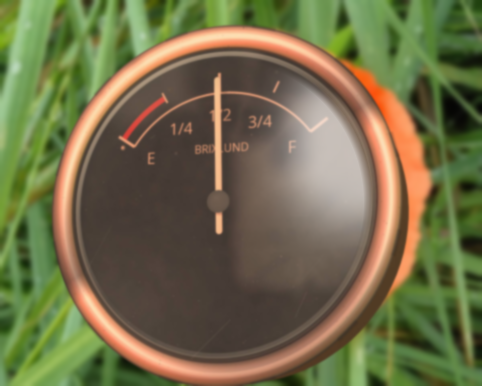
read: **0.5**
